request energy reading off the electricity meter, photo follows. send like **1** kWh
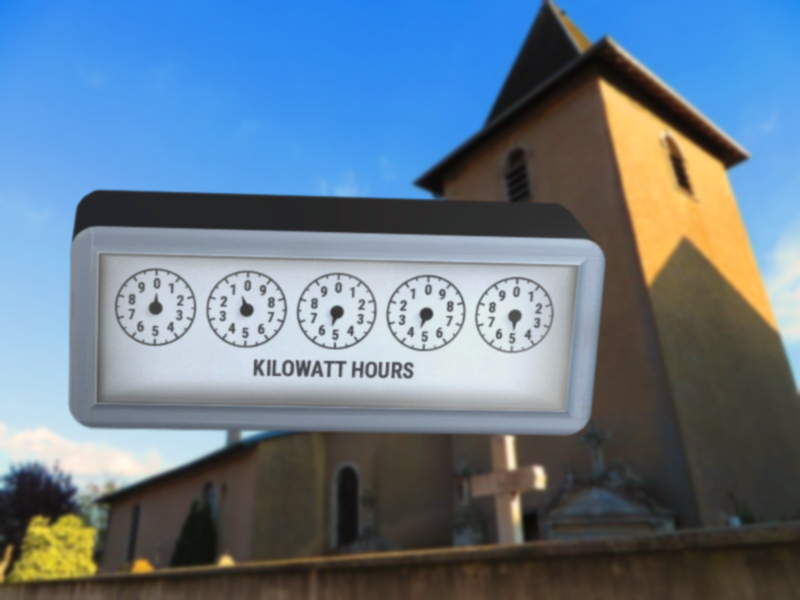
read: **545** kWh
